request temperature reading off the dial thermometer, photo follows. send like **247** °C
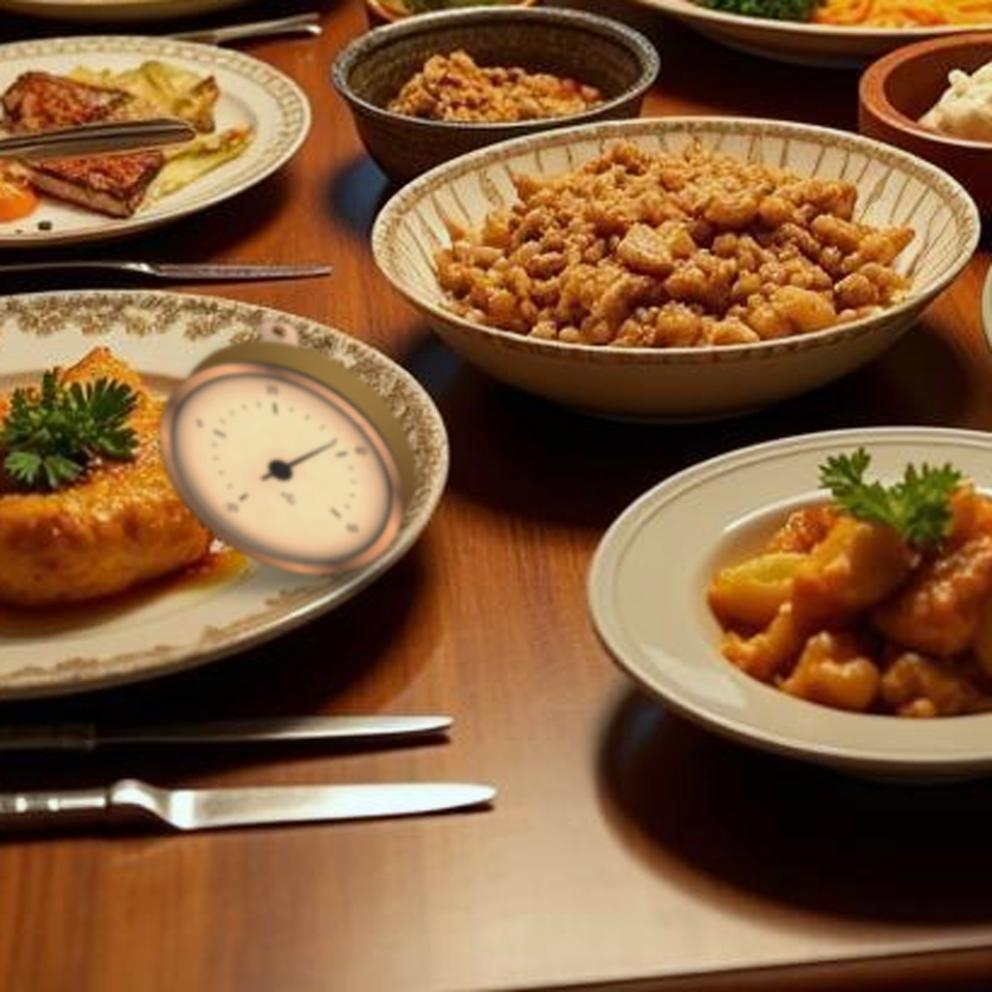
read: **36** °C
